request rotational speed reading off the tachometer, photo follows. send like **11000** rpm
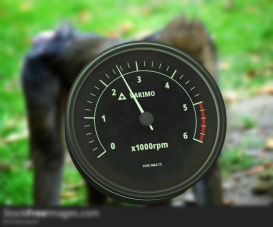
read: **2500** rpm
